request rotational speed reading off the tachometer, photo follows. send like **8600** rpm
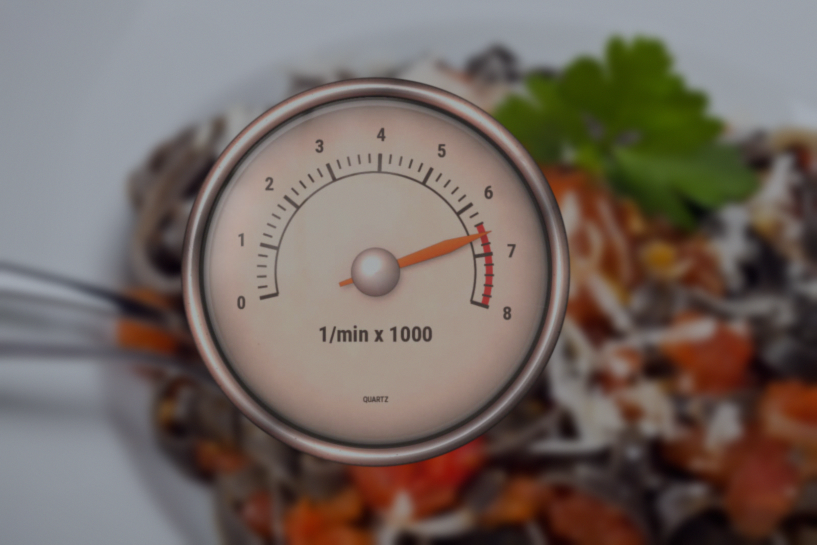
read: **6600** rpm
